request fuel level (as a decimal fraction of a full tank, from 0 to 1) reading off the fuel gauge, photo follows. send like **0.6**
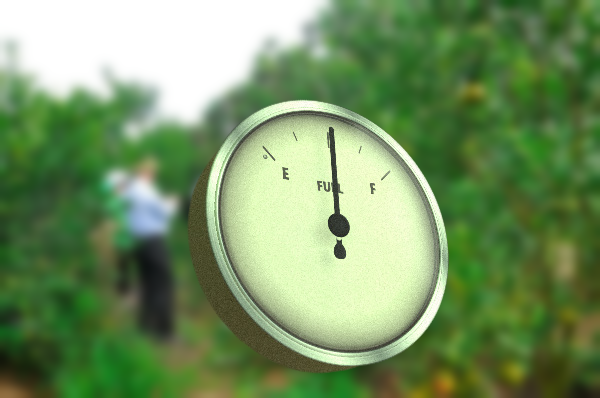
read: **0.5**
